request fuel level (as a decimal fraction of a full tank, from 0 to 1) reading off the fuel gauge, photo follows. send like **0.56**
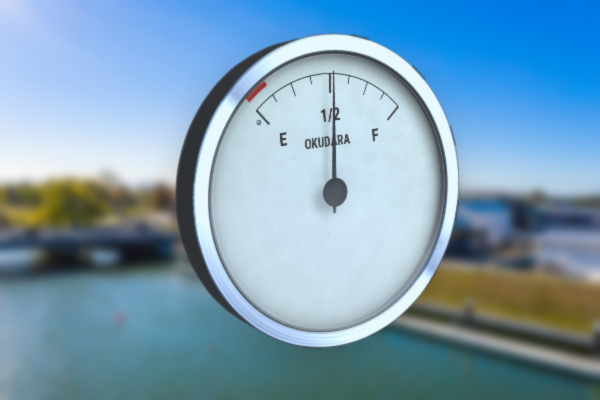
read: **0.5**
